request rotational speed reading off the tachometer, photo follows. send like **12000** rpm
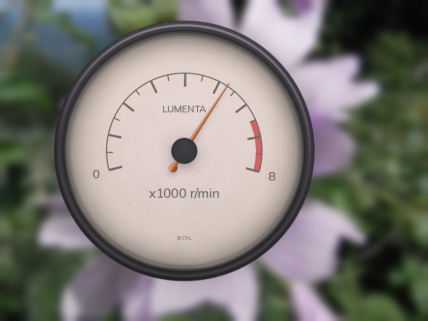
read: **5250** rpm
